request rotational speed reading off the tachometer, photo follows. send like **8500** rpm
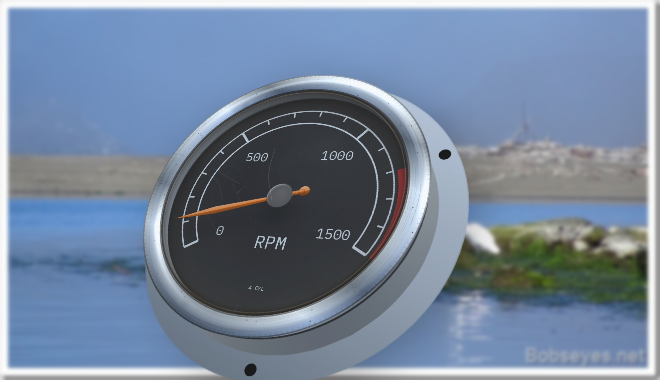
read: **100** rpm
